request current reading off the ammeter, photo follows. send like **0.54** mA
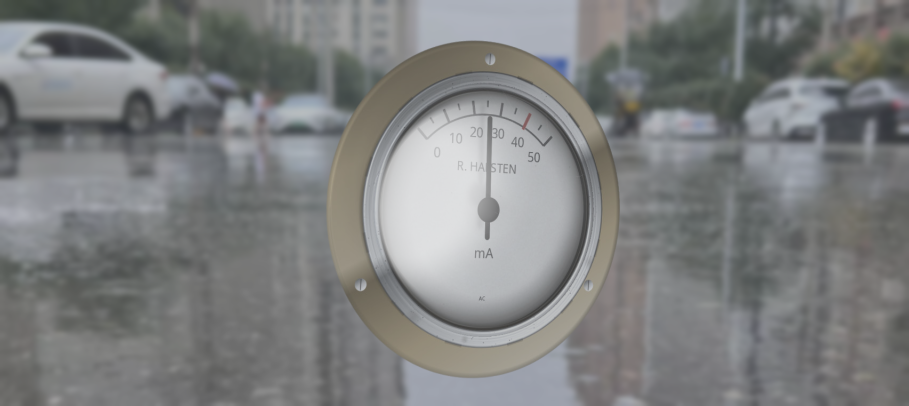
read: **25** mA
